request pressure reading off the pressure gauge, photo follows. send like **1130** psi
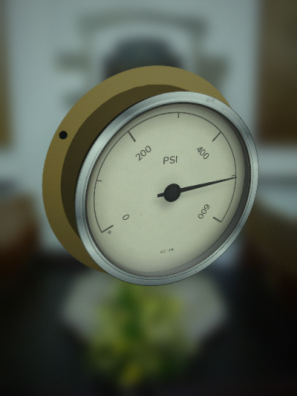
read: **500** psi
